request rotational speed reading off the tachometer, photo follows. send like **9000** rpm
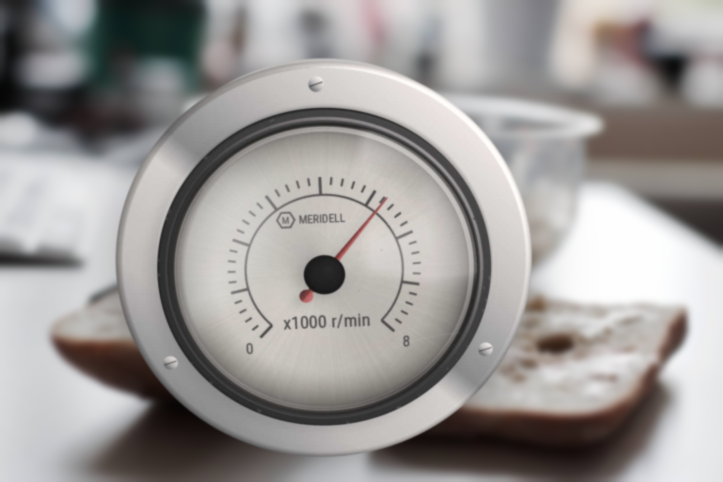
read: **5200** rpm
